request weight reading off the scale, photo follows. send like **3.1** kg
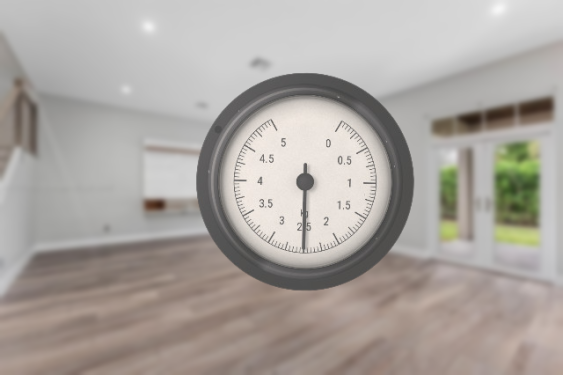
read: **2.5** kg
